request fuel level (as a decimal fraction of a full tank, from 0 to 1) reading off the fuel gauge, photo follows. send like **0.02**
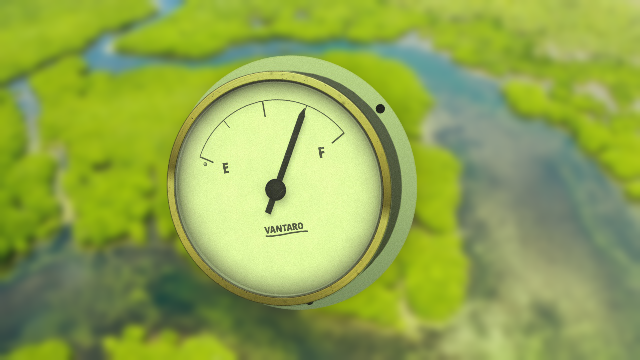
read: **0.75**
